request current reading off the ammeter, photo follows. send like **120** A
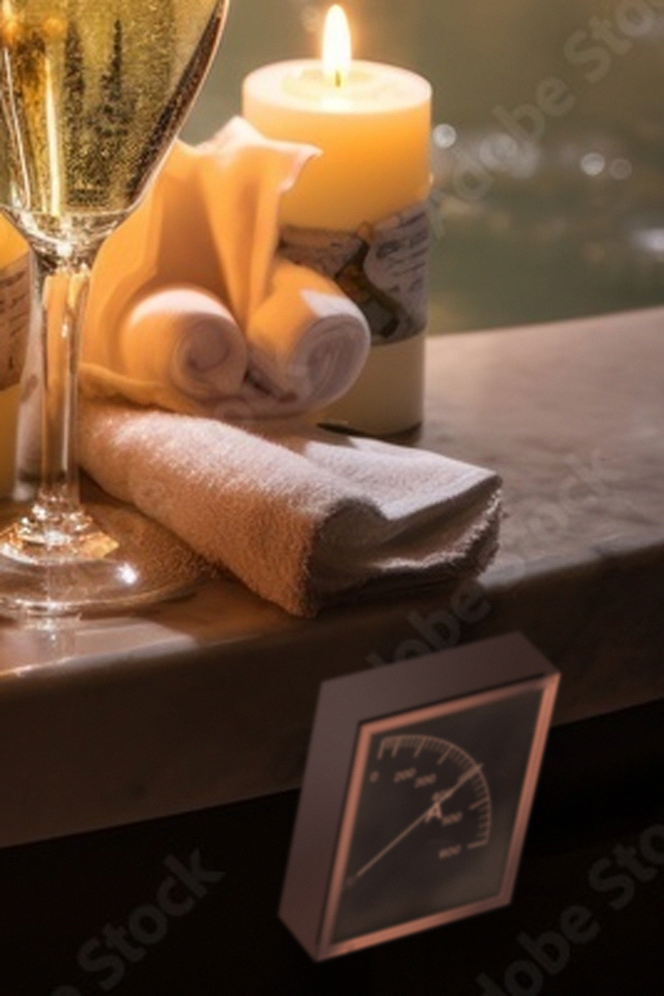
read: **400** A
